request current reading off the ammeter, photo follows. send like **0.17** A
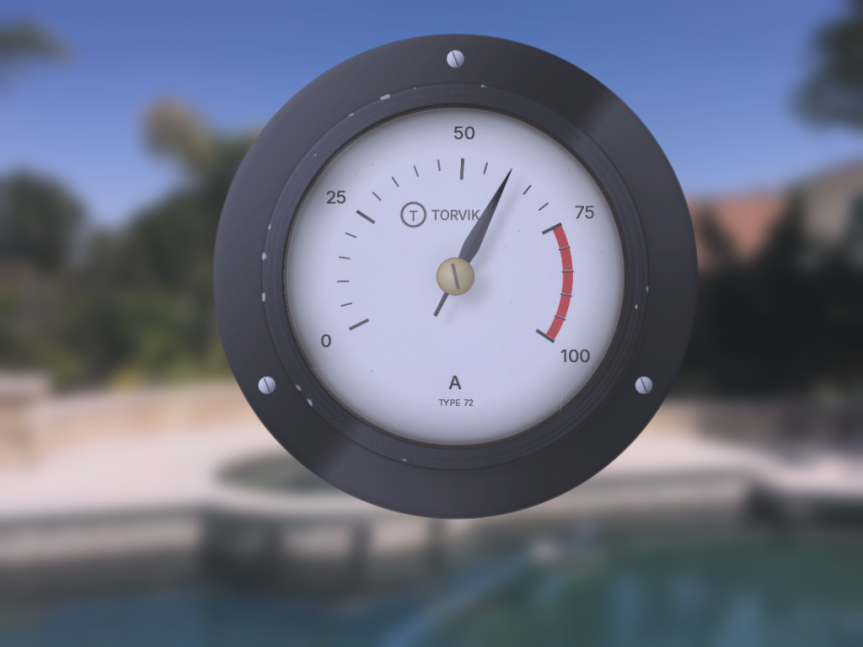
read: **60** A
